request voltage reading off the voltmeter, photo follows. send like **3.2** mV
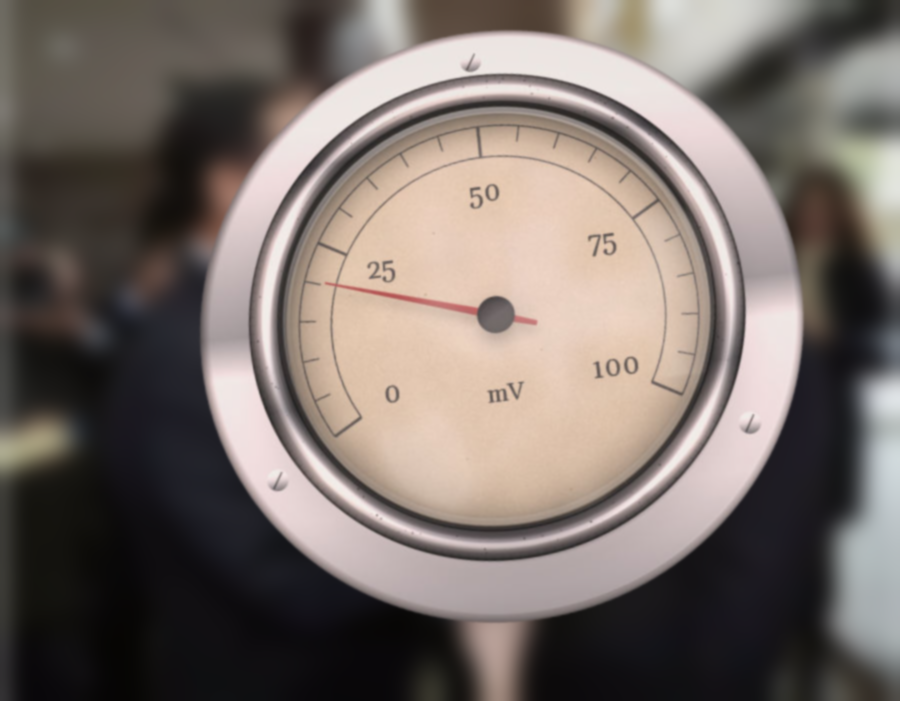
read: **20** mV
